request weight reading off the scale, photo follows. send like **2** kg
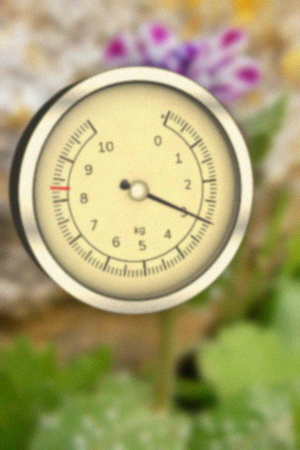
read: **3** kg
